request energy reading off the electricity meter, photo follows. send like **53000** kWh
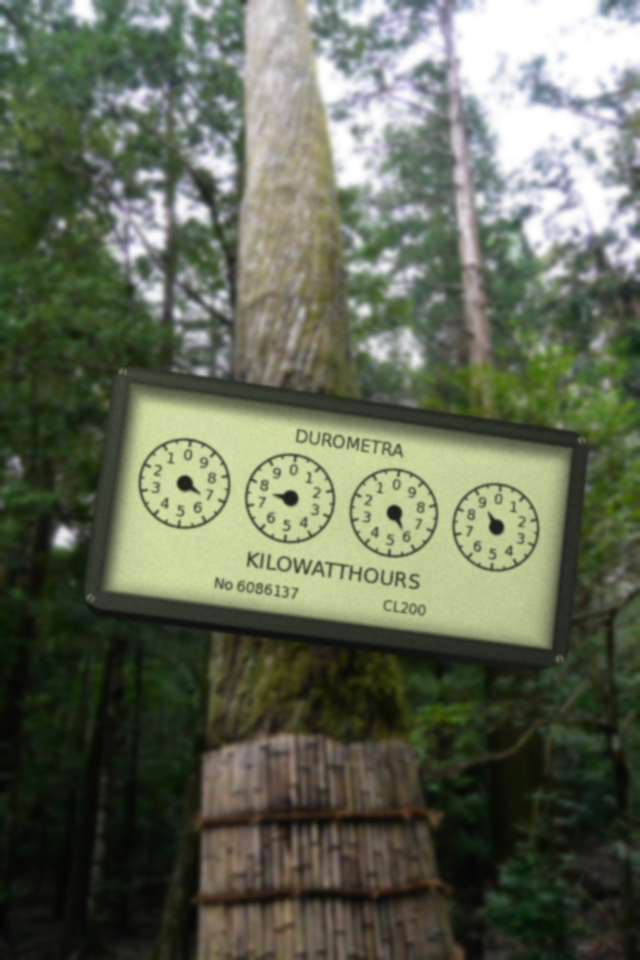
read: **6759** kWh
